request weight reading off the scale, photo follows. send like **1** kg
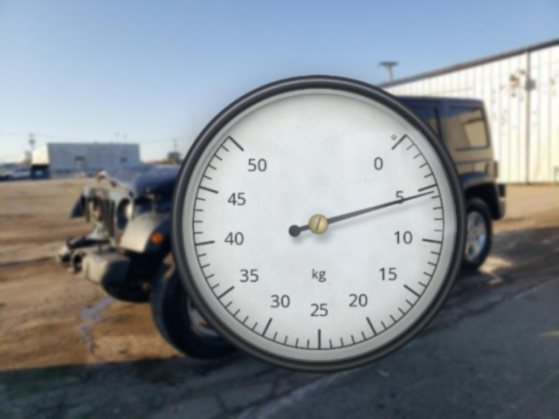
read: **5.5** kg
